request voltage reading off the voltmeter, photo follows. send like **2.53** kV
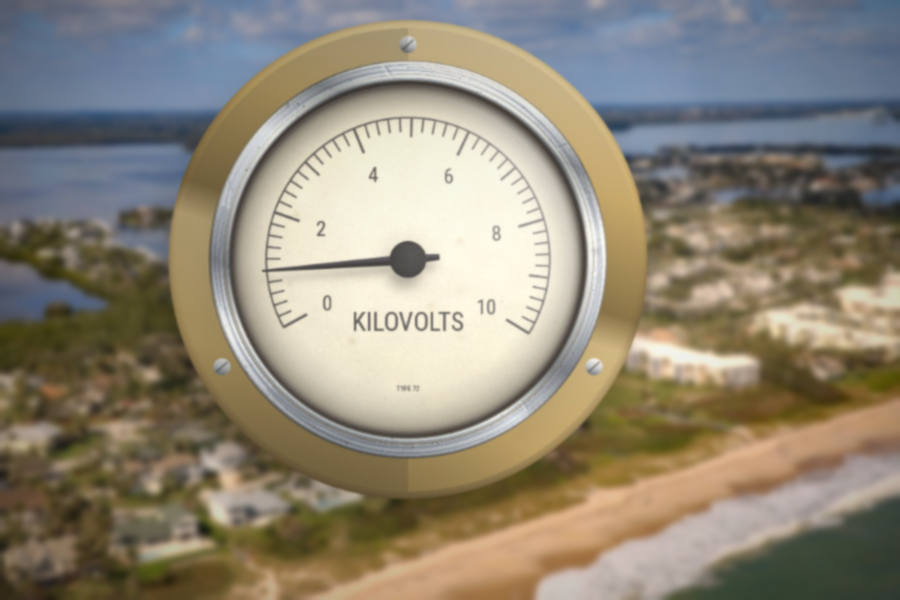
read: **1** kV
